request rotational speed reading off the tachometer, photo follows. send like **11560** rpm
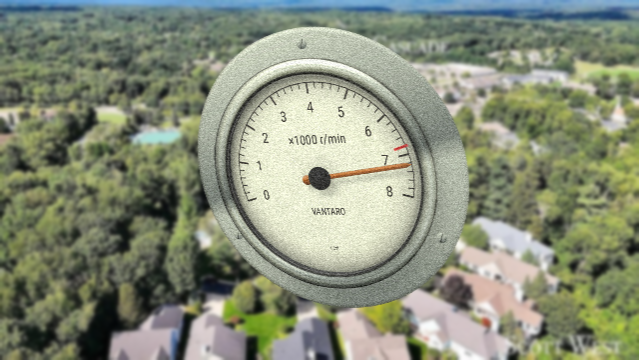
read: **7200** rpm
